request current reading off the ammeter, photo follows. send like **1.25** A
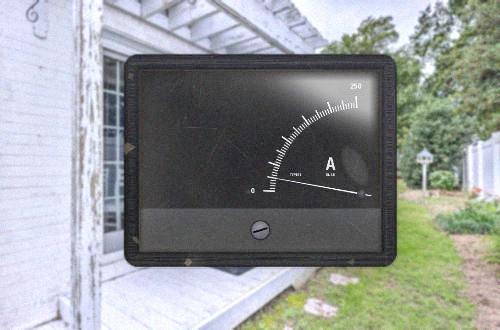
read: **25** A
